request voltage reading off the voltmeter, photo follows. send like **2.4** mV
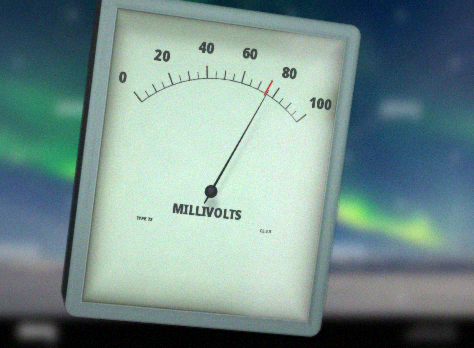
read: **75** mV
